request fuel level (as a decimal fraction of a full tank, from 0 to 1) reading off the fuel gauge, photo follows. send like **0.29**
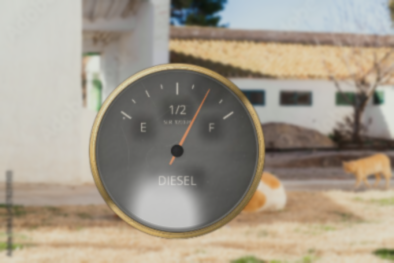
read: **0.75**
